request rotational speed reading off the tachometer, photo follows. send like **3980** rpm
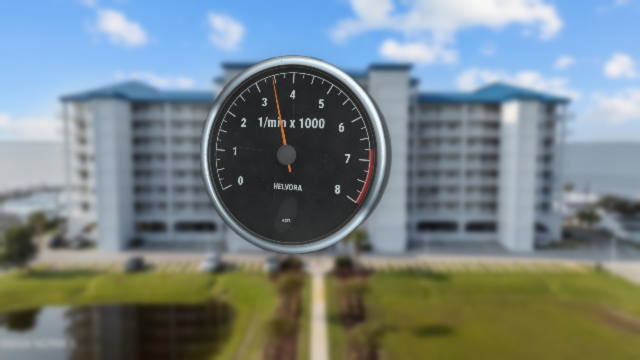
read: **3500** rpm
